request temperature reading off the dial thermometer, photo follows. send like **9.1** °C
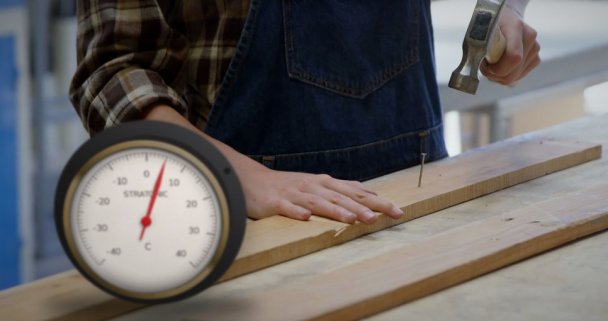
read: **5** °C
